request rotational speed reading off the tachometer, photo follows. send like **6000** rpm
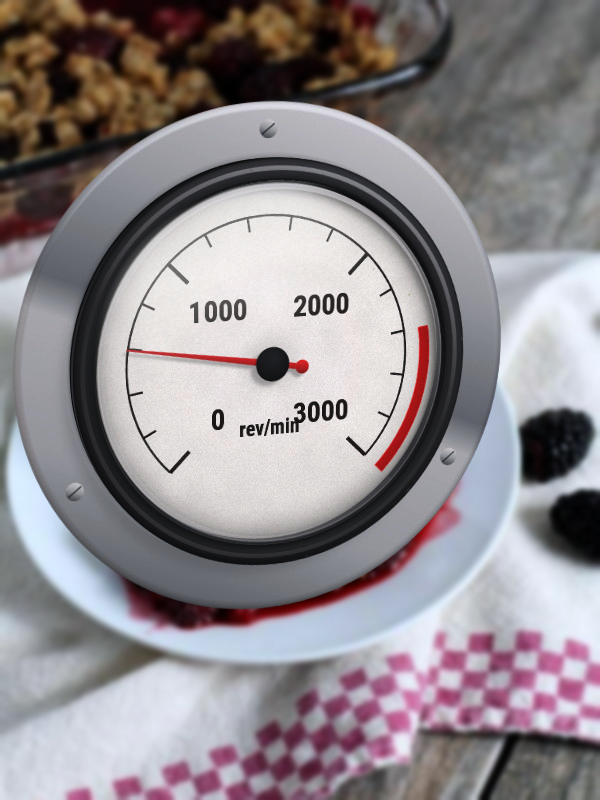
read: **600** rpm
